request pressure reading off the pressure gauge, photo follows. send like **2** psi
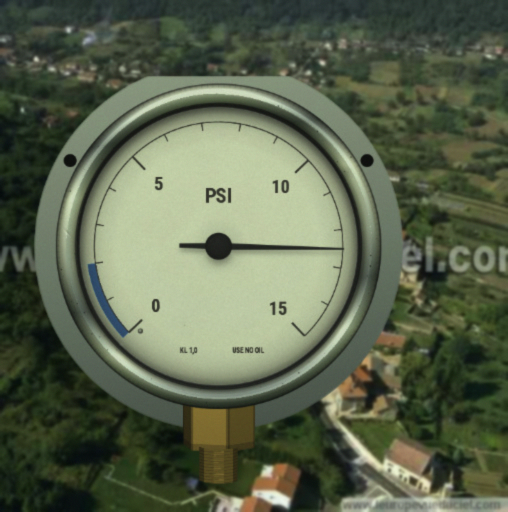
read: **12.5** psi
